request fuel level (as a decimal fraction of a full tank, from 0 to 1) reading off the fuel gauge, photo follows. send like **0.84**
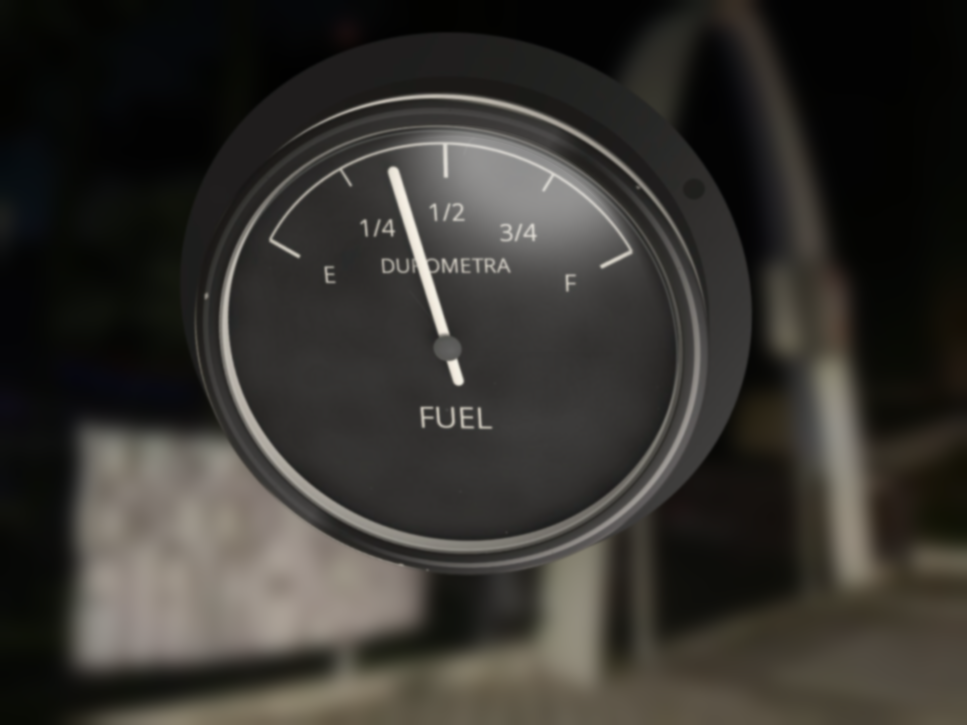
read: **0.375**
